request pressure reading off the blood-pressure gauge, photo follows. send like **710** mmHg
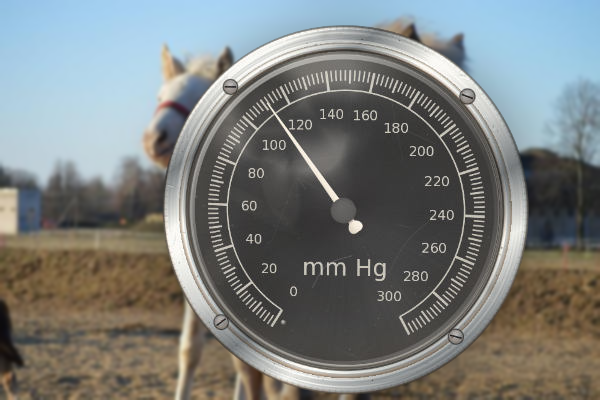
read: **112** mmHg
